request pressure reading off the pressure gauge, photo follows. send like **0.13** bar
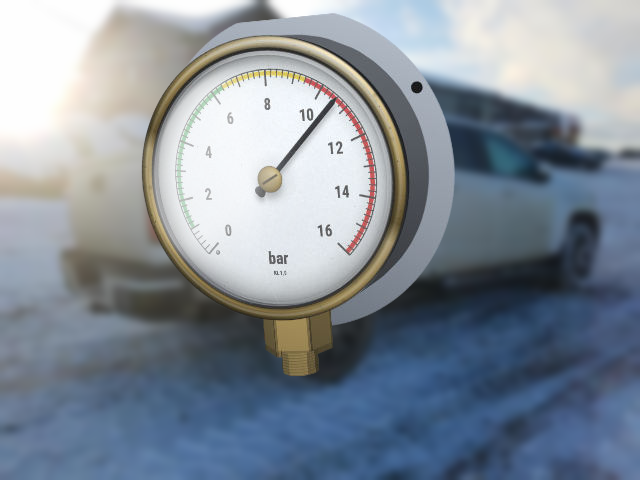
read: **10.6** bar
